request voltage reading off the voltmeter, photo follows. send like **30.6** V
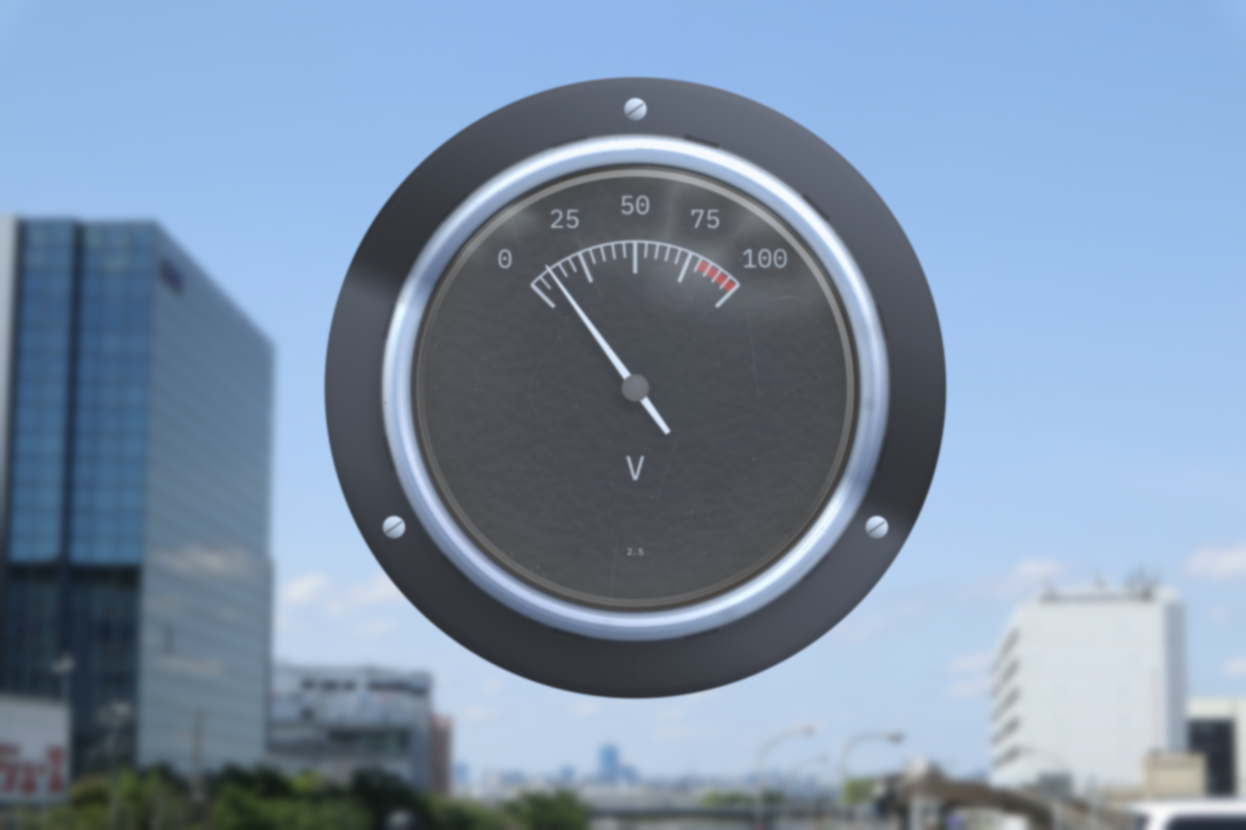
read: **10** V
